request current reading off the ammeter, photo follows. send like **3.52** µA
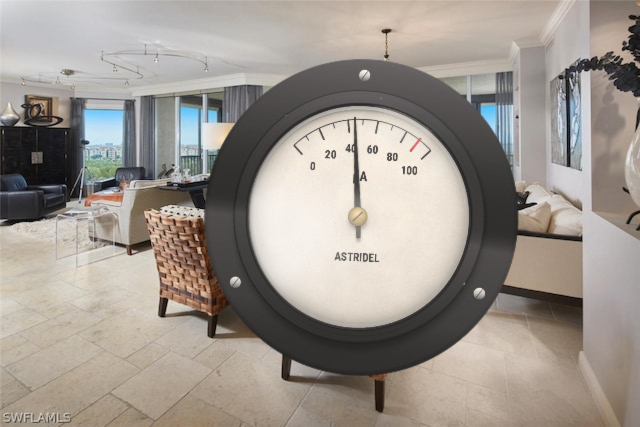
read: **45** µA
